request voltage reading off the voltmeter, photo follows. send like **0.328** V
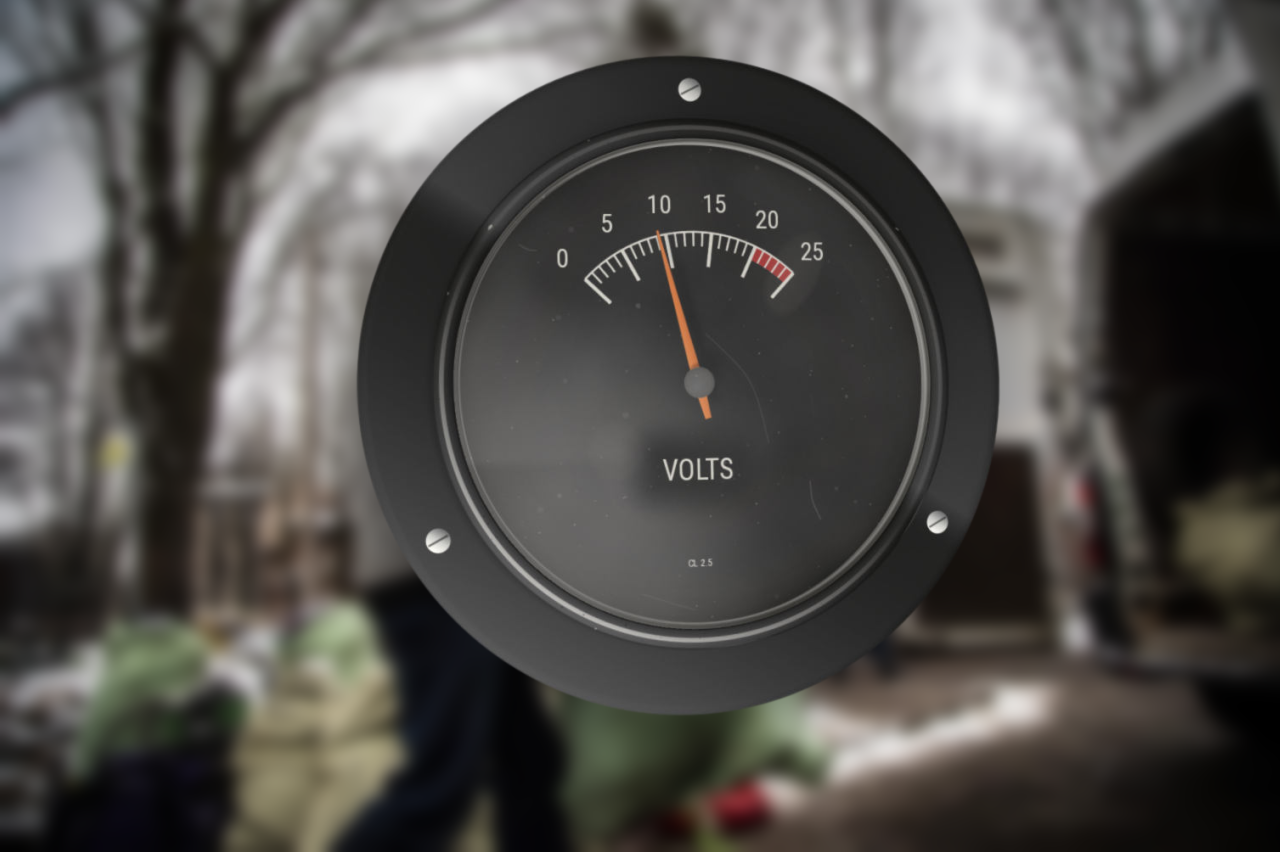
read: **9** V
